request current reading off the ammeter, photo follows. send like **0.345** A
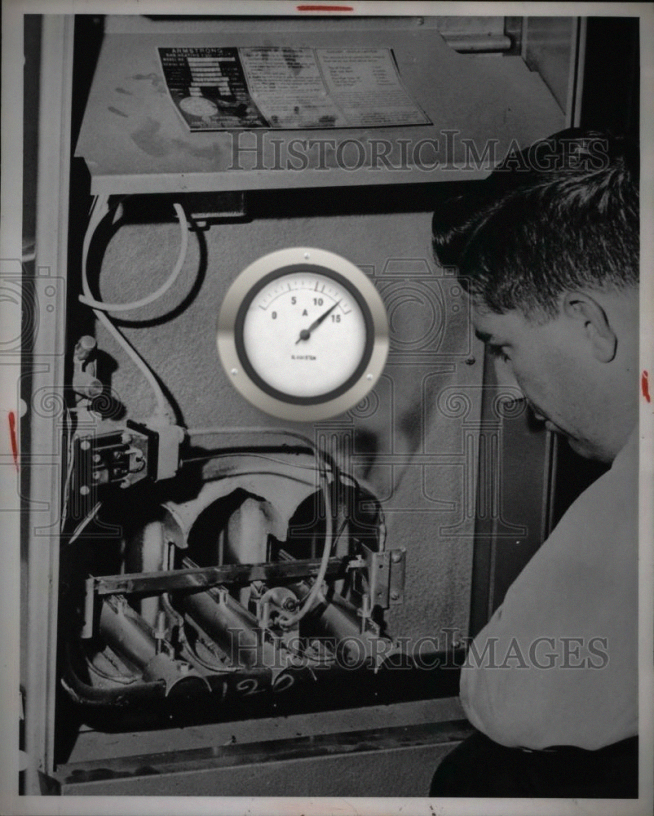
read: **13** A
